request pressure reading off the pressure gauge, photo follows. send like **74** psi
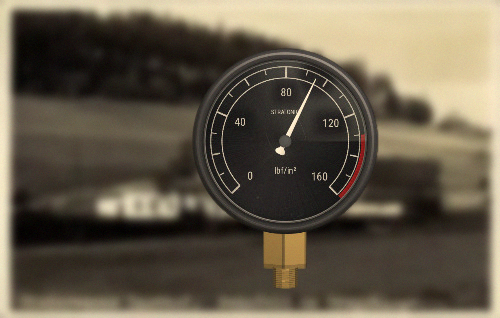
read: **95** psi
